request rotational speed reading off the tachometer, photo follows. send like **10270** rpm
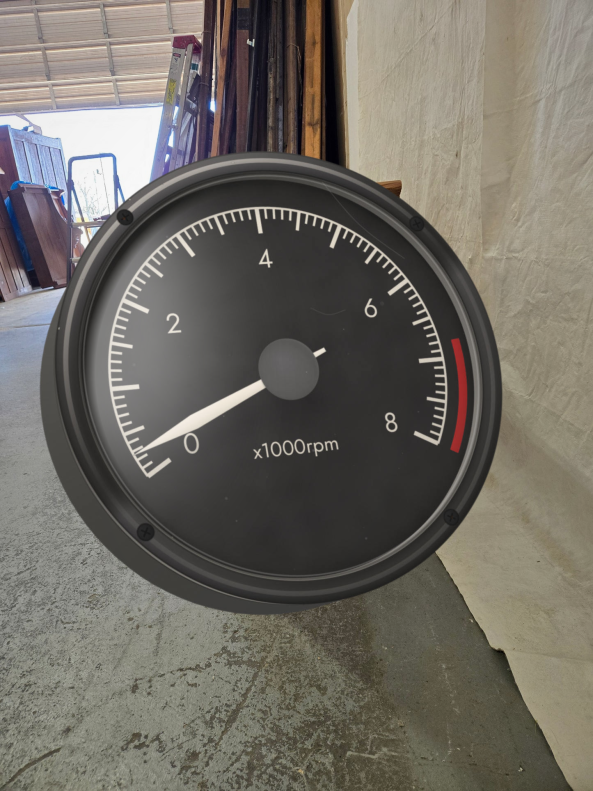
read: **250** rpm
